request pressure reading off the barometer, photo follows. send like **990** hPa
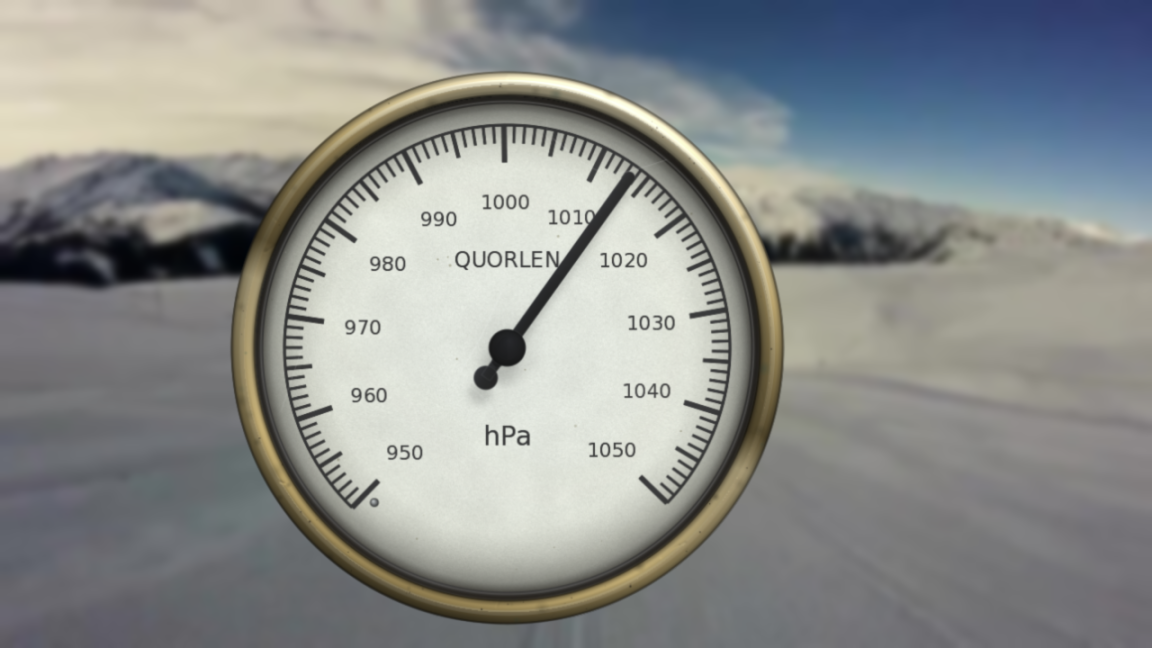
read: **1013.5** hPa
